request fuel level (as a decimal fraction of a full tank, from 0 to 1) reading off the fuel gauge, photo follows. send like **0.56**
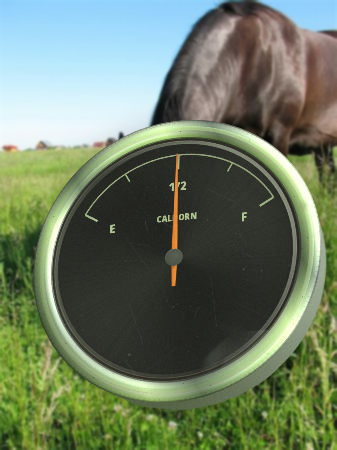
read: **0.5**
